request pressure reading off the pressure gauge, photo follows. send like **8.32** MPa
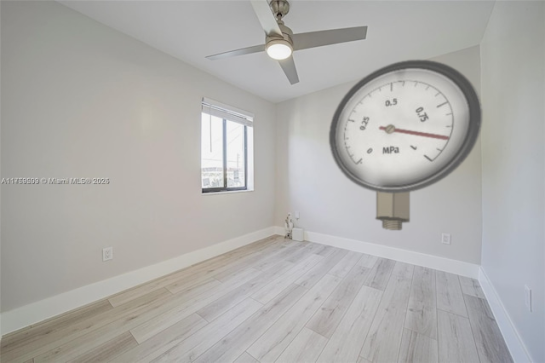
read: **0.9** MPa
